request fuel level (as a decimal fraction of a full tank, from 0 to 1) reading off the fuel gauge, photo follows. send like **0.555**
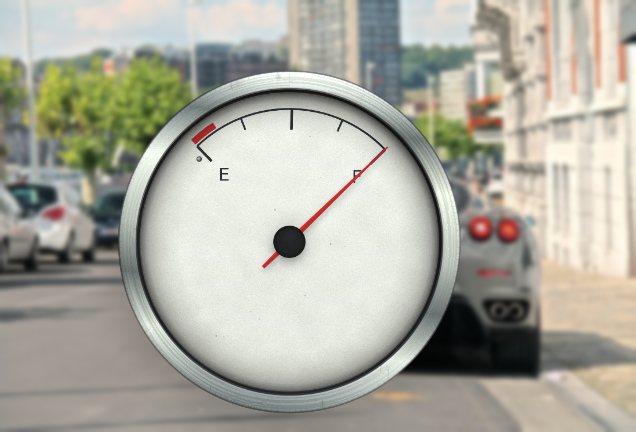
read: **1**
